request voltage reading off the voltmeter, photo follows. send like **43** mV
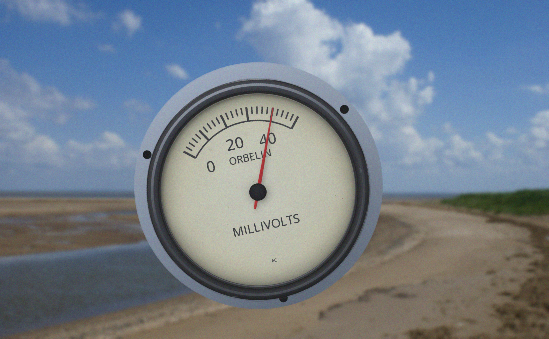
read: **40** mV
